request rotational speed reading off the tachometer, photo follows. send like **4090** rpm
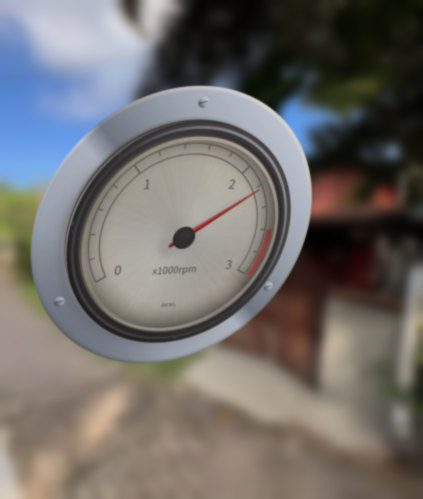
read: **2200** rpm
